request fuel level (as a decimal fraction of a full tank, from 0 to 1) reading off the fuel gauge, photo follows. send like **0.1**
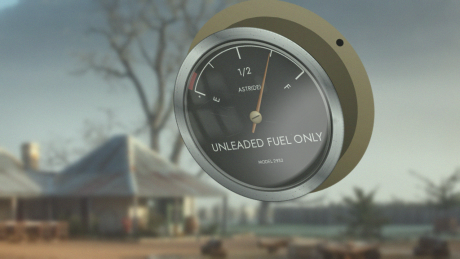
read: **0.75**
